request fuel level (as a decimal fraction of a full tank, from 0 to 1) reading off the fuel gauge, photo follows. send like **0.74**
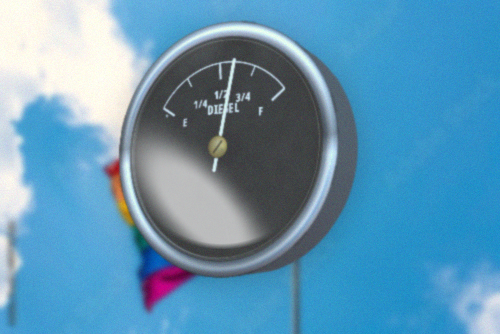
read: **0.625**
